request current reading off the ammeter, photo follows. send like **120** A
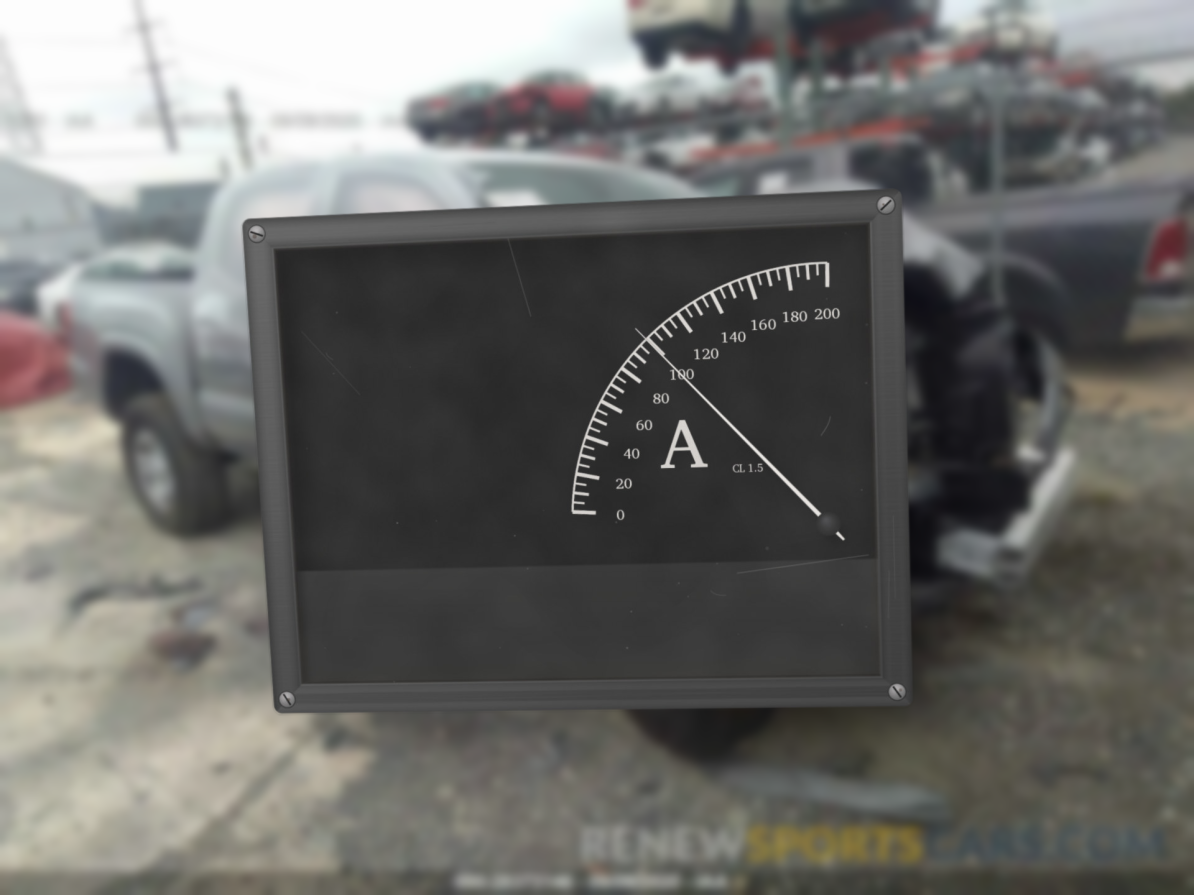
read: **100** A
